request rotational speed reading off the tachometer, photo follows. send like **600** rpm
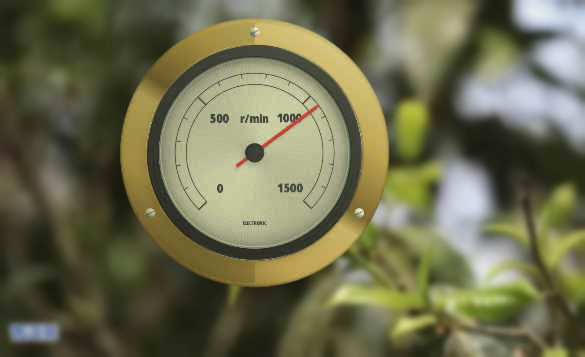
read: **1050** rpm
